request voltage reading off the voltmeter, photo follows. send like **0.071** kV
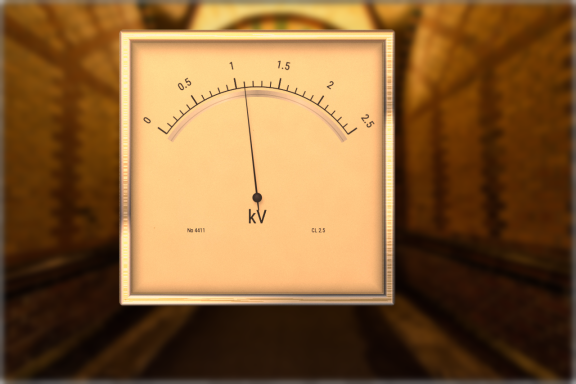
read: **1.1** kV
